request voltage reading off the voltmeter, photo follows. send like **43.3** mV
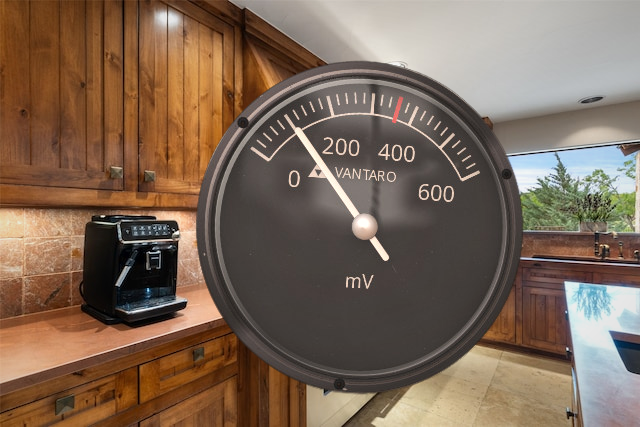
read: **100** mV
